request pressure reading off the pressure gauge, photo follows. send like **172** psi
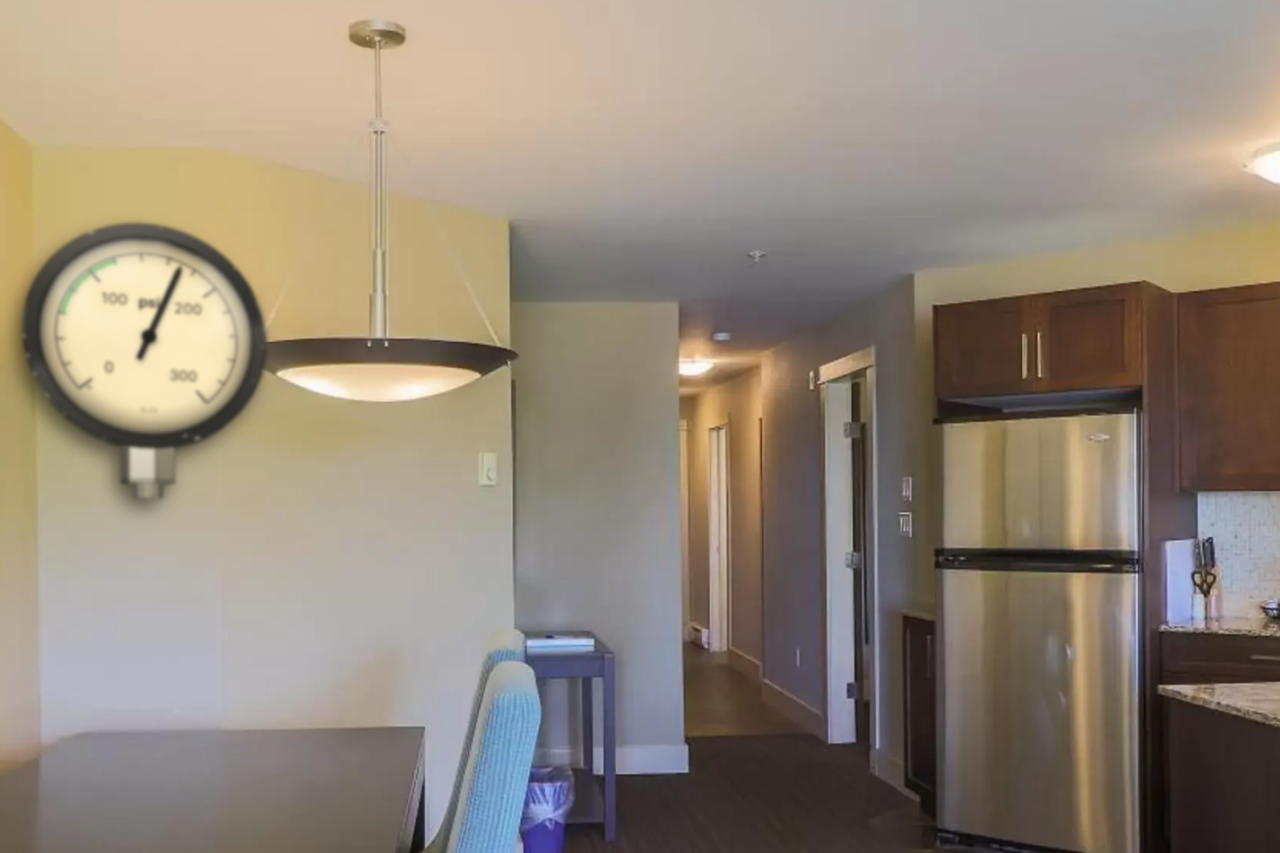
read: **170** psi
